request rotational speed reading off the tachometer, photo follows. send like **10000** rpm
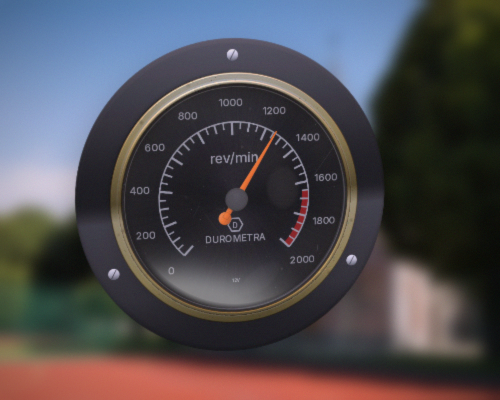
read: **1250** rpm
